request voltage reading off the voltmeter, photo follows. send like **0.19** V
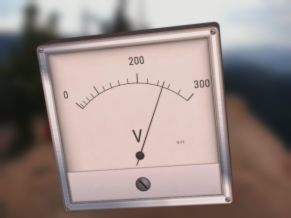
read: **250** V
